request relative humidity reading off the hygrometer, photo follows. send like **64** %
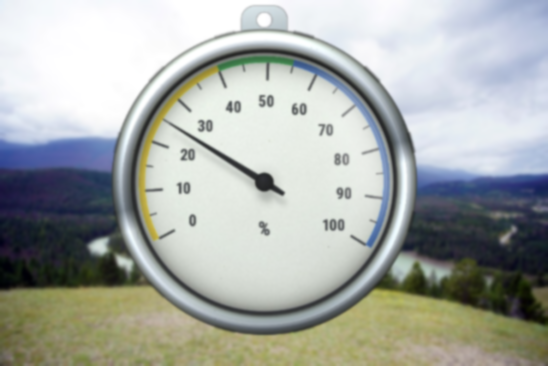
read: **25** %
